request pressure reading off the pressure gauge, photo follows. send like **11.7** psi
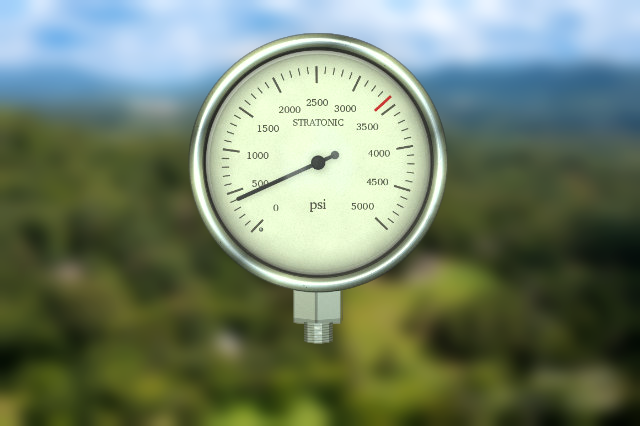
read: **400** psi
